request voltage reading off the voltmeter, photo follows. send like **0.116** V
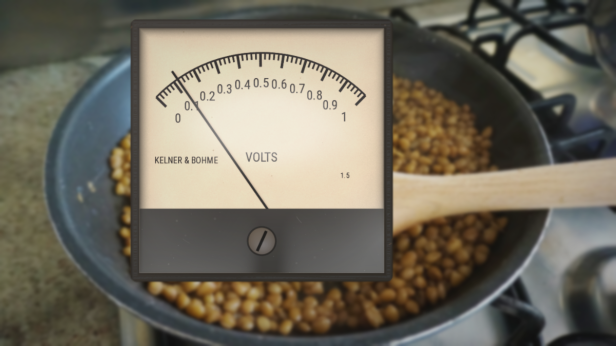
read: **0.12** V
